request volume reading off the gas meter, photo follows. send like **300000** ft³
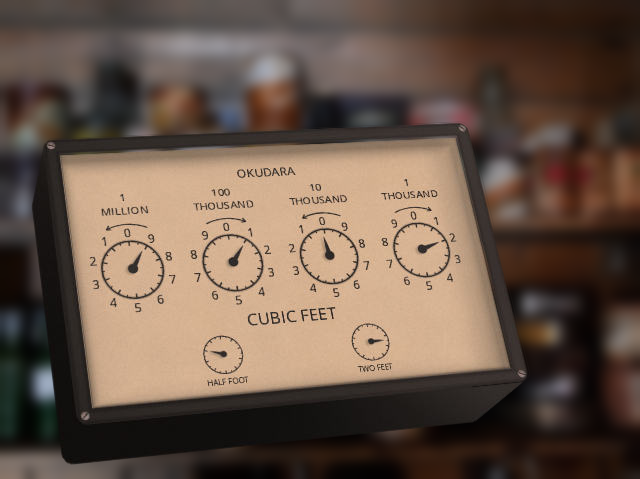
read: **910200** ft³
